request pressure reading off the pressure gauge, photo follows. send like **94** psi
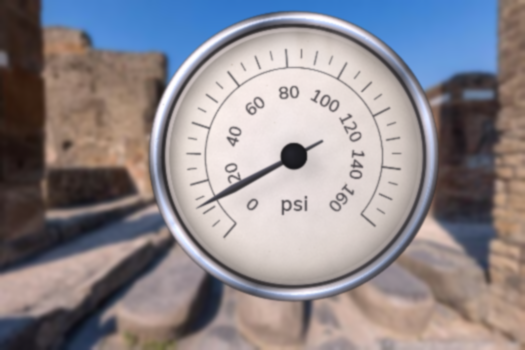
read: **12.5** psi
